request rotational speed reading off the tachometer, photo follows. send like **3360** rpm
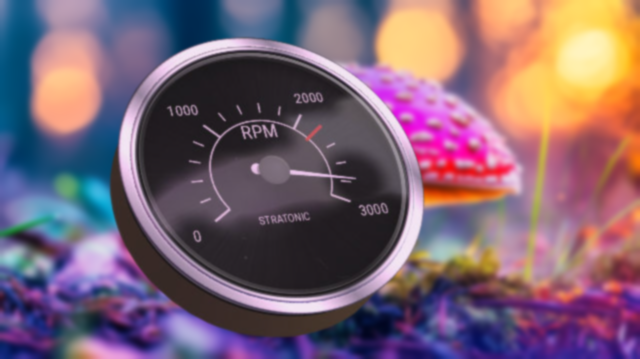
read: **2800** rpm
